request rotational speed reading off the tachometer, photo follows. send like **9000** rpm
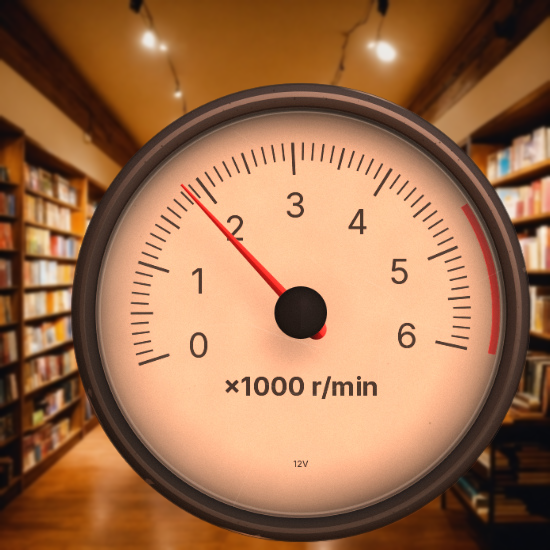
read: **1850** rpm
